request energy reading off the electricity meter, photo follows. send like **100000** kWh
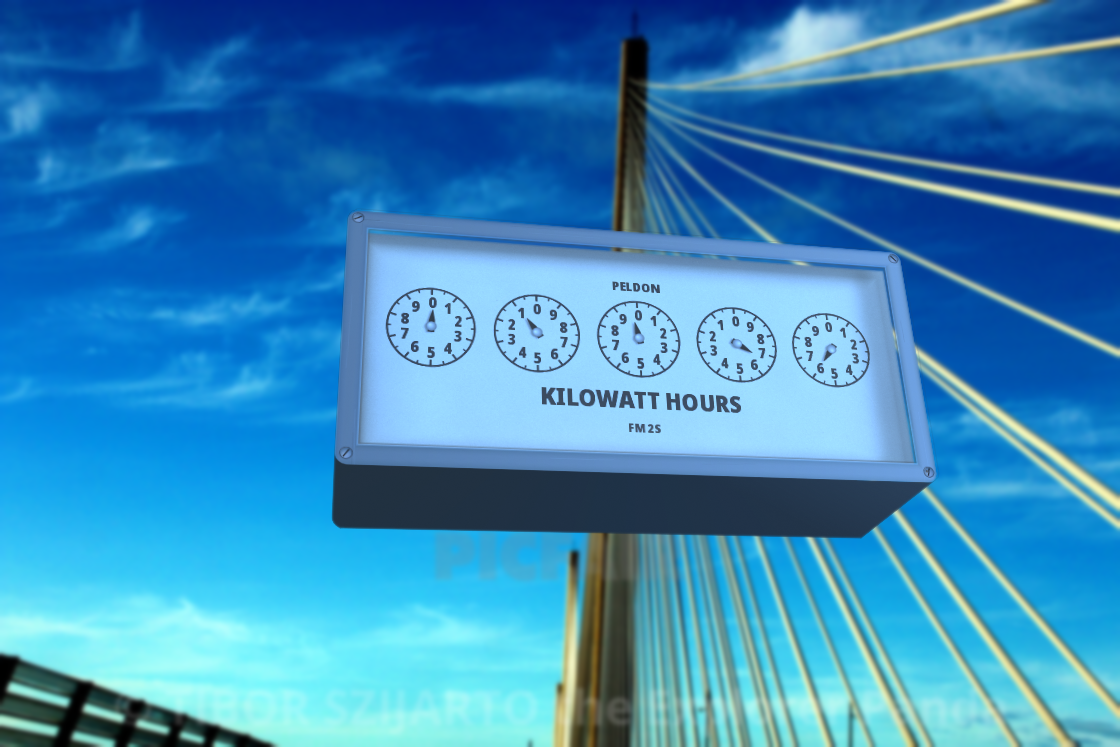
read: **966** kWh
